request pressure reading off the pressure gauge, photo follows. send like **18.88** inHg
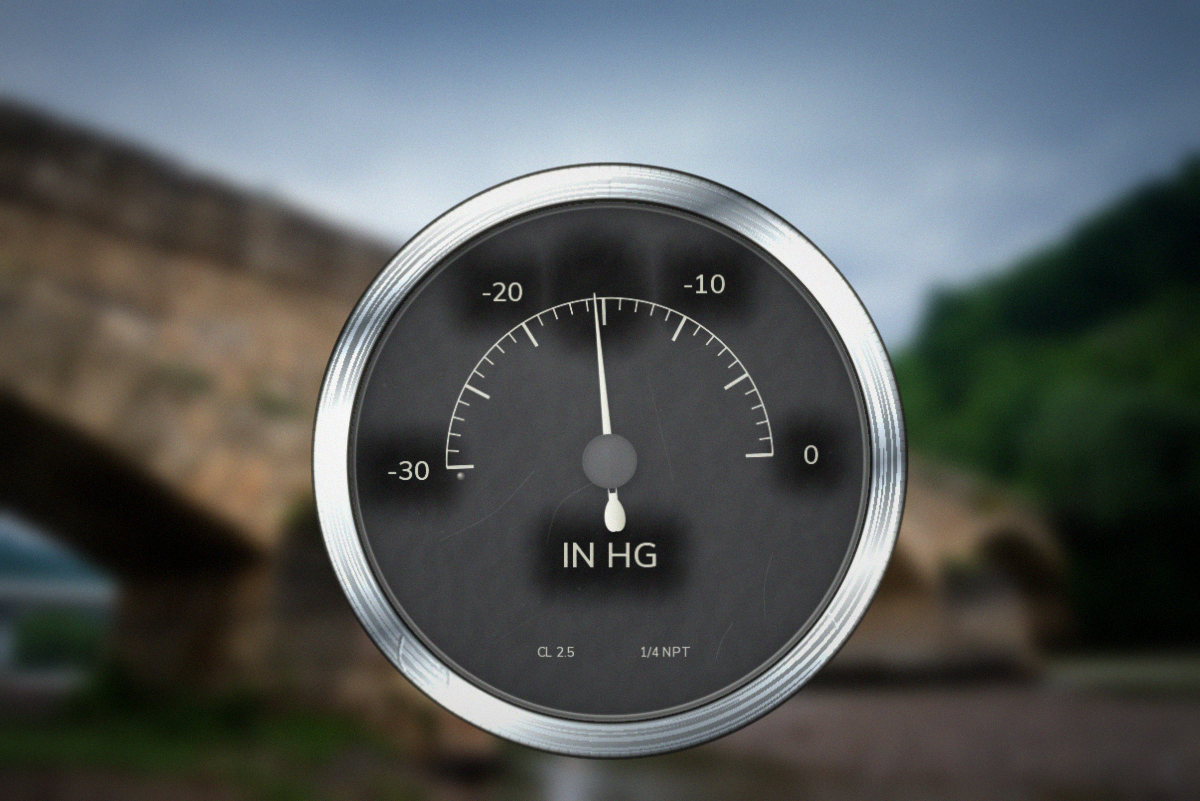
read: **-15.5** inHg
